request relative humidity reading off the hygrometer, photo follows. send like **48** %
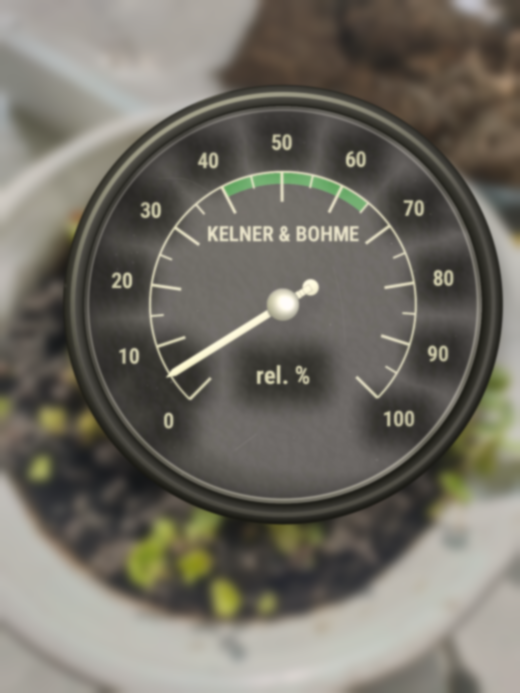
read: **5** %
